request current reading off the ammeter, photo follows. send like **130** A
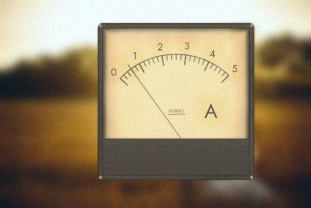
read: **0.6** A
